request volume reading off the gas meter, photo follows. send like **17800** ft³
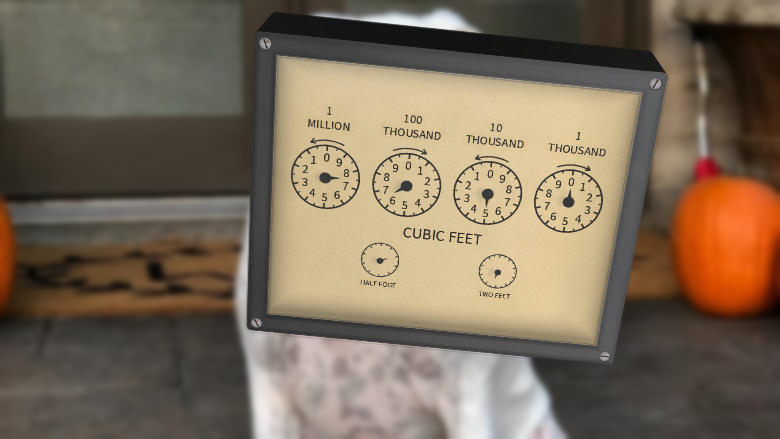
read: **765000** ft³
